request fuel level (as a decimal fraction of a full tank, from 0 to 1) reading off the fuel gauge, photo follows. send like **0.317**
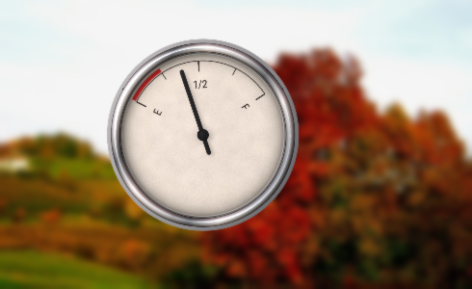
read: **0.375**
